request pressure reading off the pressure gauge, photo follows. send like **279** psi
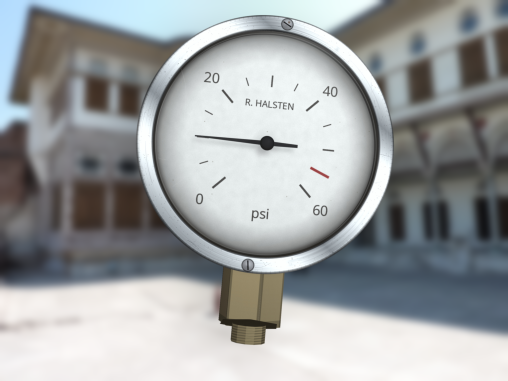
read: **10** psi
